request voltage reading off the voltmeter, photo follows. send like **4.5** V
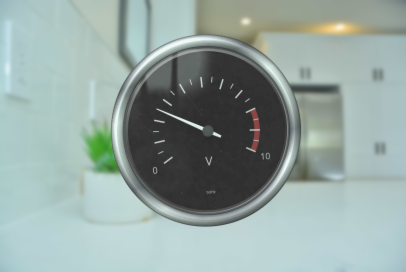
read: **2.5** V
